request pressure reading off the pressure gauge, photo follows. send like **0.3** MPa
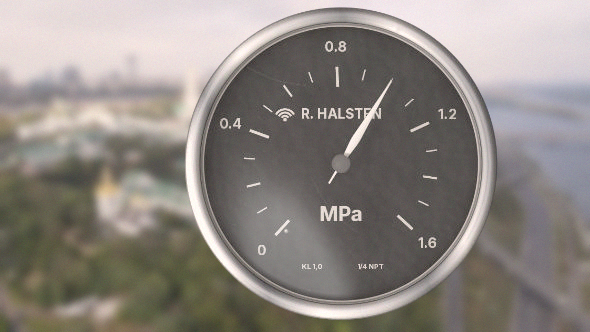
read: **1** MPa
